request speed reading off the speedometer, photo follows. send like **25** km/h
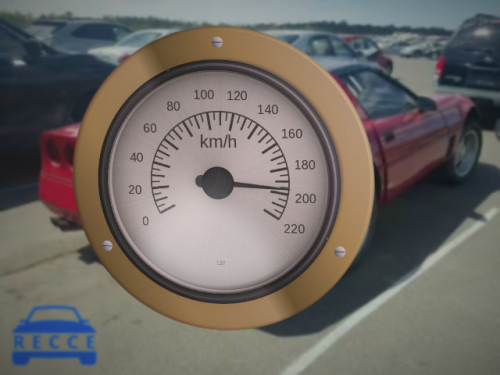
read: **195** km/h
